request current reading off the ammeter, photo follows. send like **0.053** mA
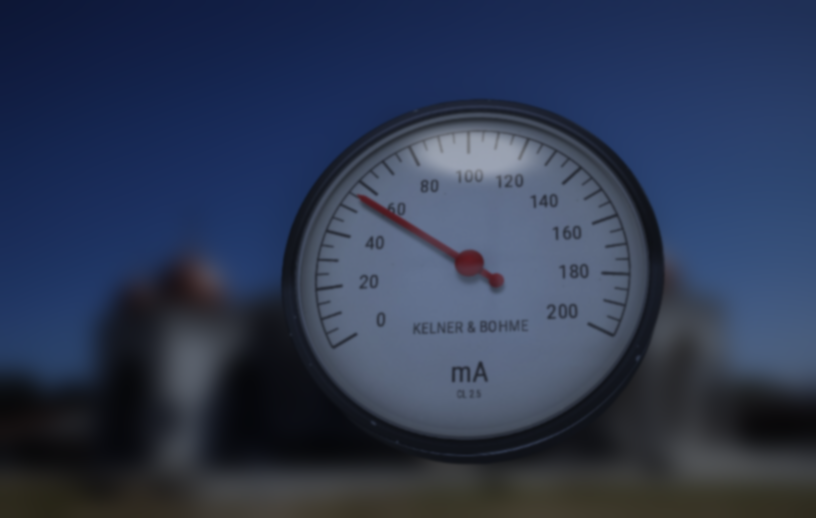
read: **55** mA
